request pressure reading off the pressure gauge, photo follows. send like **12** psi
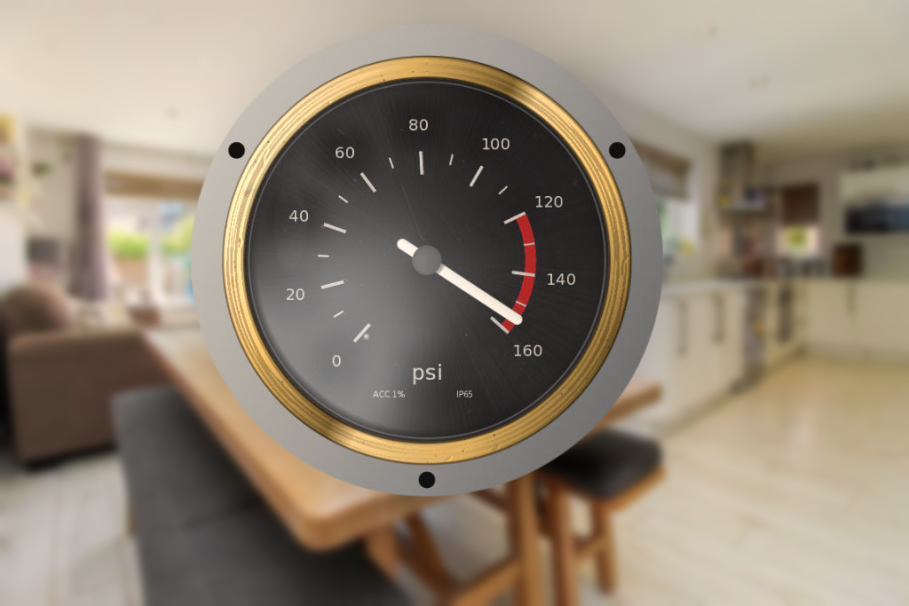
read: **155** psi
